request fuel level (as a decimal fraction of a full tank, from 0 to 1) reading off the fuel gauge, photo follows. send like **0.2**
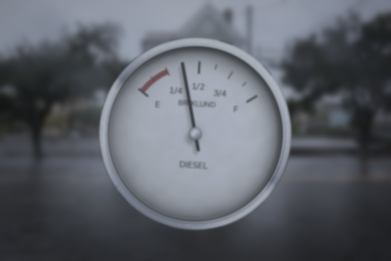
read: **0.375**
